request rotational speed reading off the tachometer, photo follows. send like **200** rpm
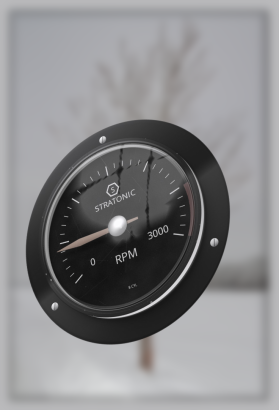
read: **400** rpm
